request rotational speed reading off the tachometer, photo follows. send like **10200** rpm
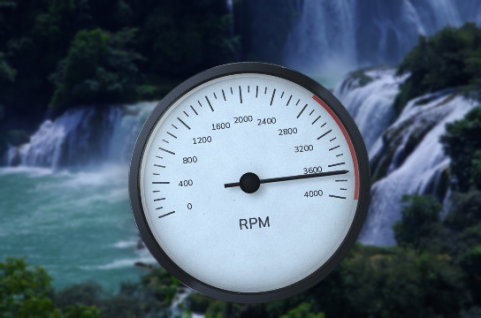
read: **3700** rpm
